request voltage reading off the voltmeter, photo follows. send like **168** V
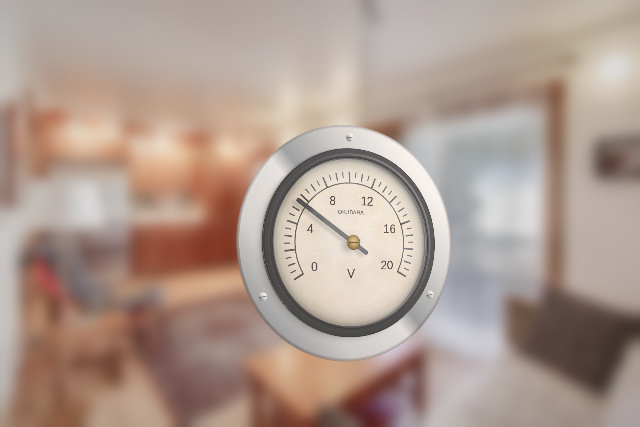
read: **5.5** V
